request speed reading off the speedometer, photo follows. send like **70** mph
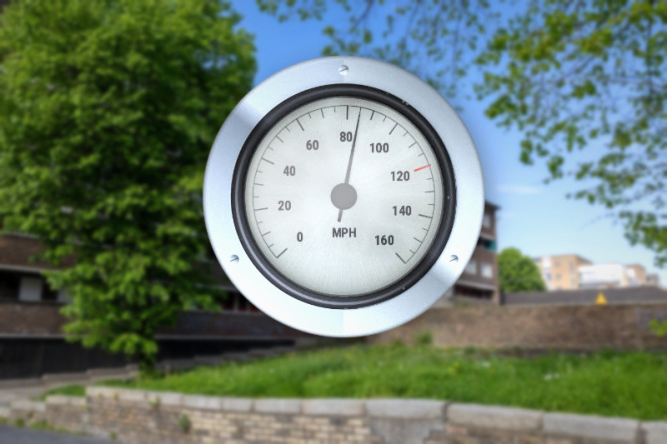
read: **85** mph
